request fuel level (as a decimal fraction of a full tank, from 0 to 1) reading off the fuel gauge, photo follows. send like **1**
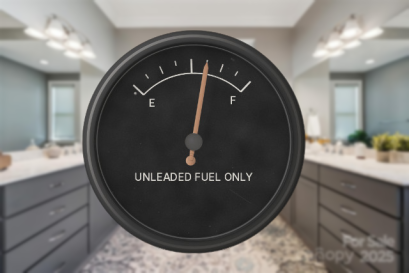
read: **0.625**
